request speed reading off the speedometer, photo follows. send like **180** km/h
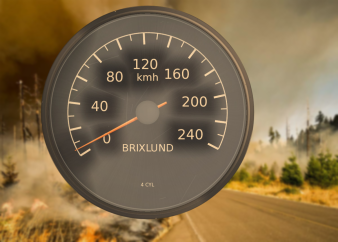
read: **5** km/h
